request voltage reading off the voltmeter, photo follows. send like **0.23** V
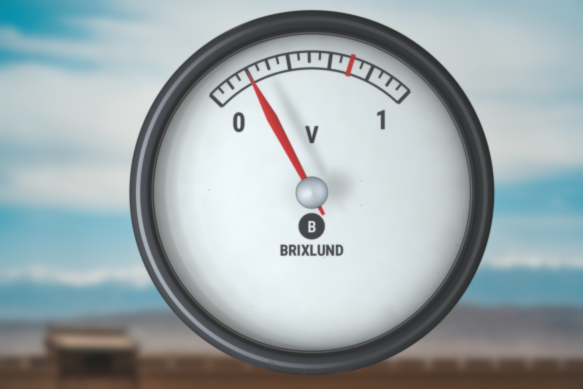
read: **0.2** V
